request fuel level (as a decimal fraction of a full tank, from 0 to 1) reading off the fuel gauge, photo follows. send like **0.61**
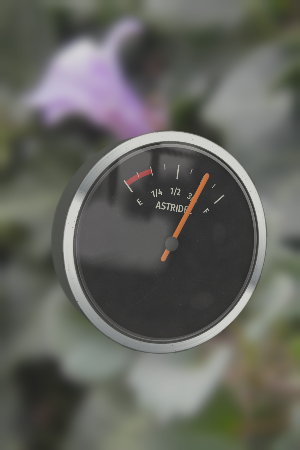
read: **0.75**
